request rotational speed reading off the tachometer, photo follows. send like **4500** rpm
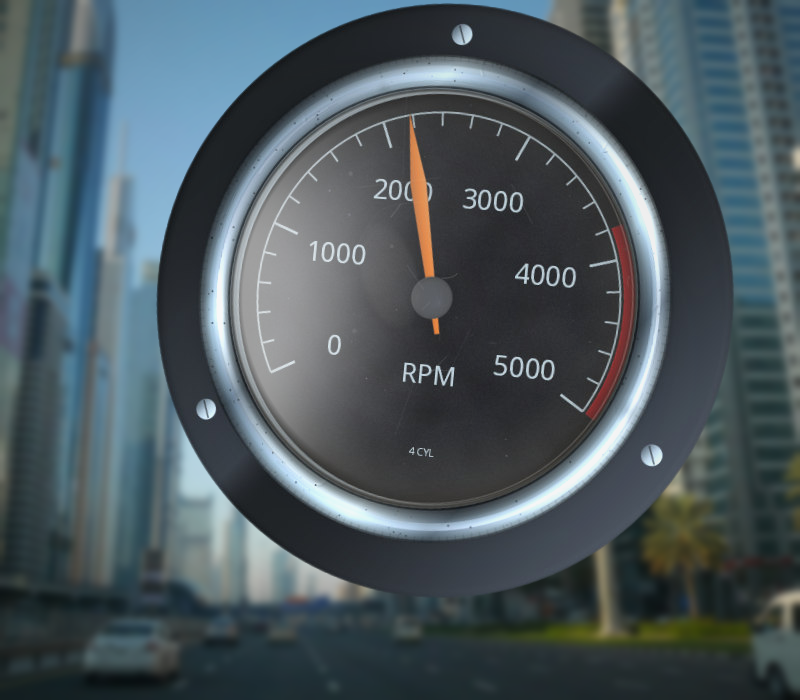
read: **2200** rpm
